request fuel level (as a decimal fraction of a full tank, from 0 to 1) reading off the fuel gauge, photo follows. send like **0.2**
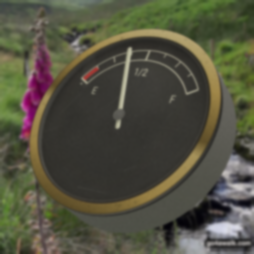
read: **0.375**
